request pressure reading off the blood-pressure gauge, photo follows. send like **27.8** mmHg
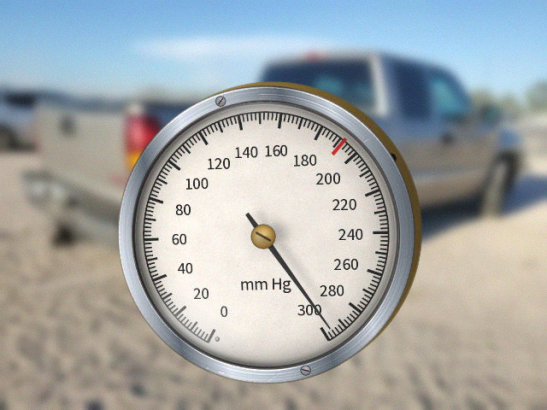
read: **296** mmHg
